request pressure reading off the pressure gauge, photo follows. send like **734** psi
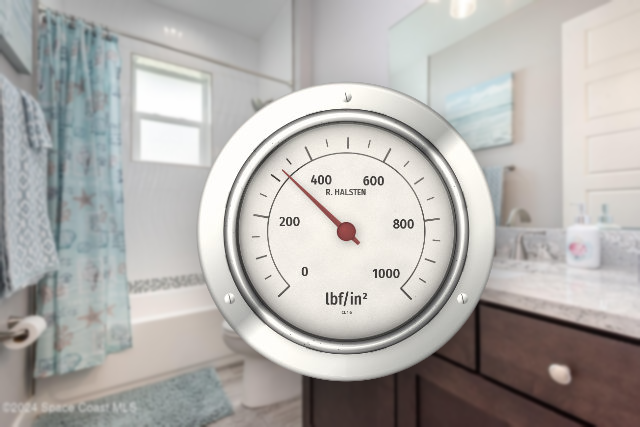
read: **325** psi
